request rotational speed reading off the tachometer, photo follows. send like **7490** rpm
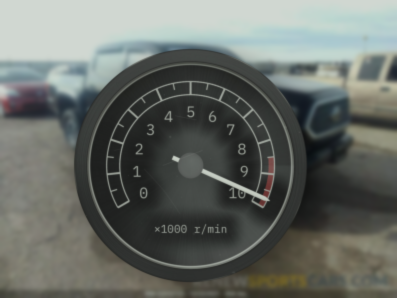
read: **9750** rpm
